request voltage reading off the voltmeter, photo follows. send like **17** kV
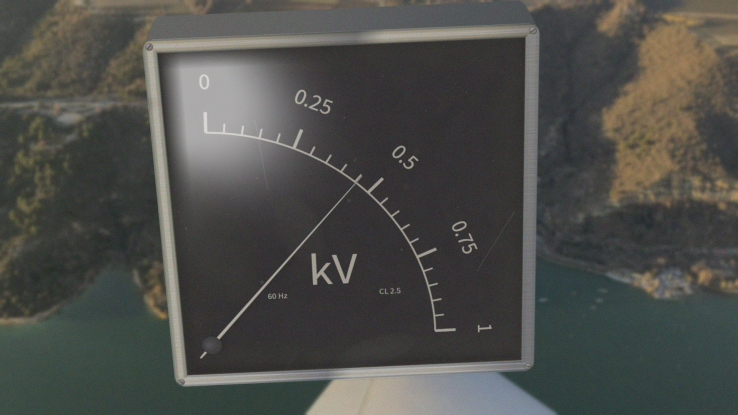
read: **0.45** kV
